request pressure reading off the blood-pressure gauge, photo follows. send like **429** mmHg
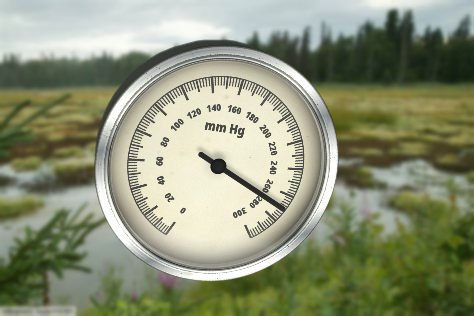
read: **270** mmHg
